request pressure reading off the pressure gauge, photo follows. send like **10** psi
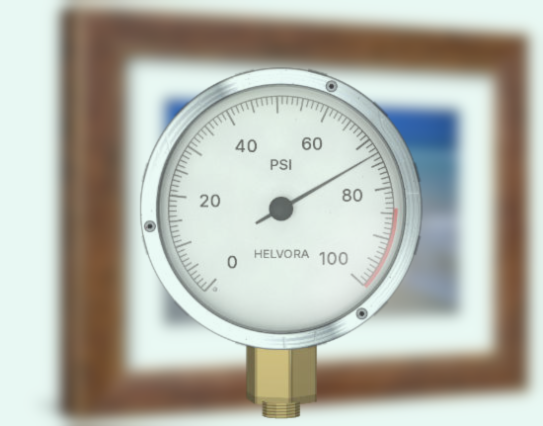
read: **73** psi
